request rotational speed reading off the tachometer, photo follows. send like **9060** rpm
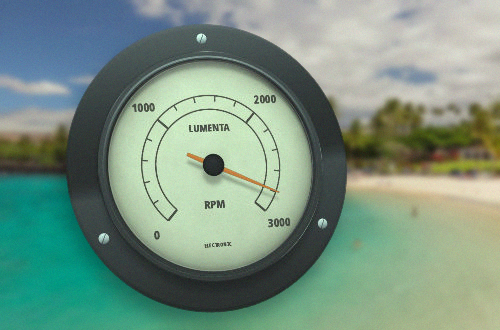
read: **2800** rpm
